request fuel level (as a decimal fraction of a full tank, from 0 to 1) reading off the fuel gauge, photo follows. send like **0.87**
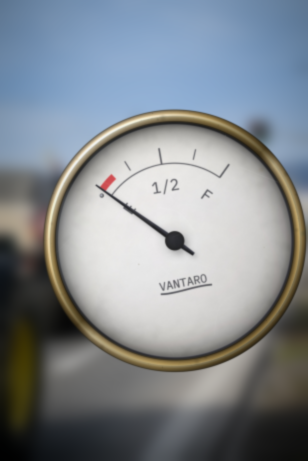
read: **0**
